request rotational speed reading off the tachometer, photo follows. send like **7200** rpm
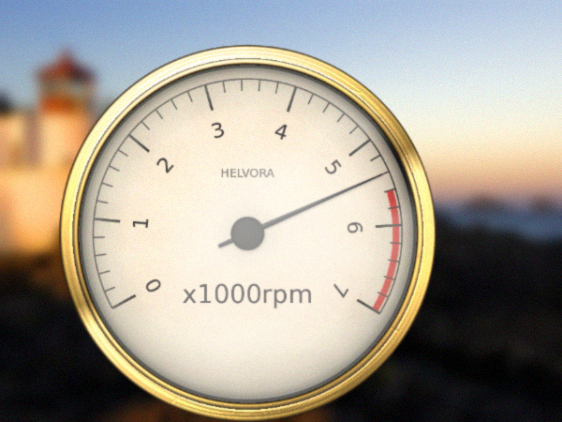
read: **5400** rpm
